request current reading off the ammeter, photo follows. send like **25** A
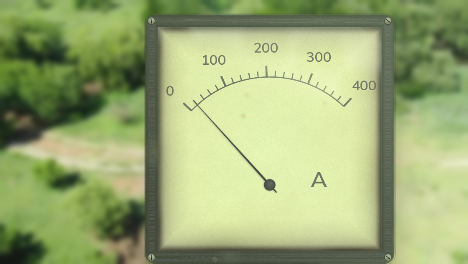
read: **20** A
